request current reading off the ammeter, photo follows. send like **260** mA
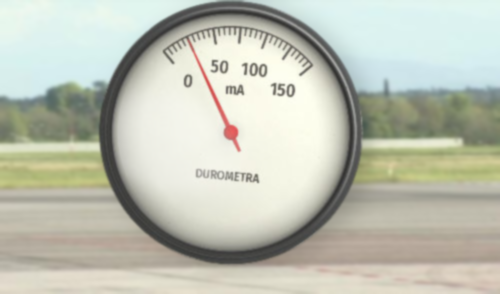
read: **25** mA
